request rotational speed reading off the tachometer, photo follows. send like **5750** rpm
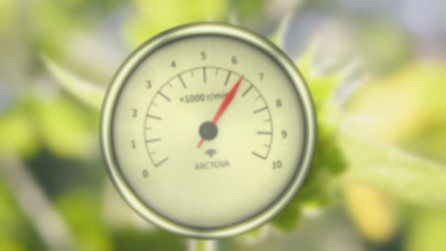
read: **6500** rpm
